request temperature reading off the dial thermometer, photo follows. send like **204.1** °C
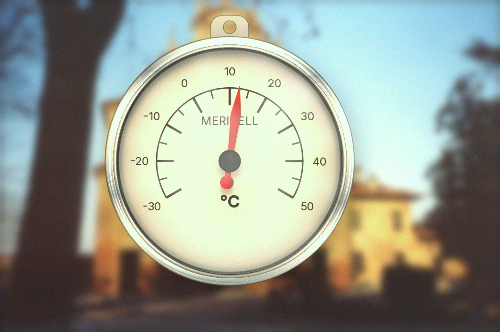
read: **12.5** °C
